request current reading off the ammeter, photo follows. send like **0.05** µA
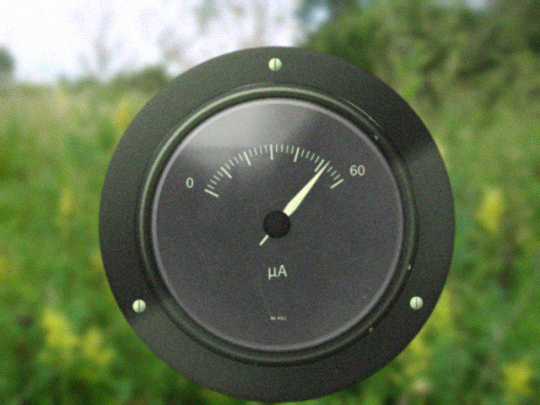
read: **52** µA
